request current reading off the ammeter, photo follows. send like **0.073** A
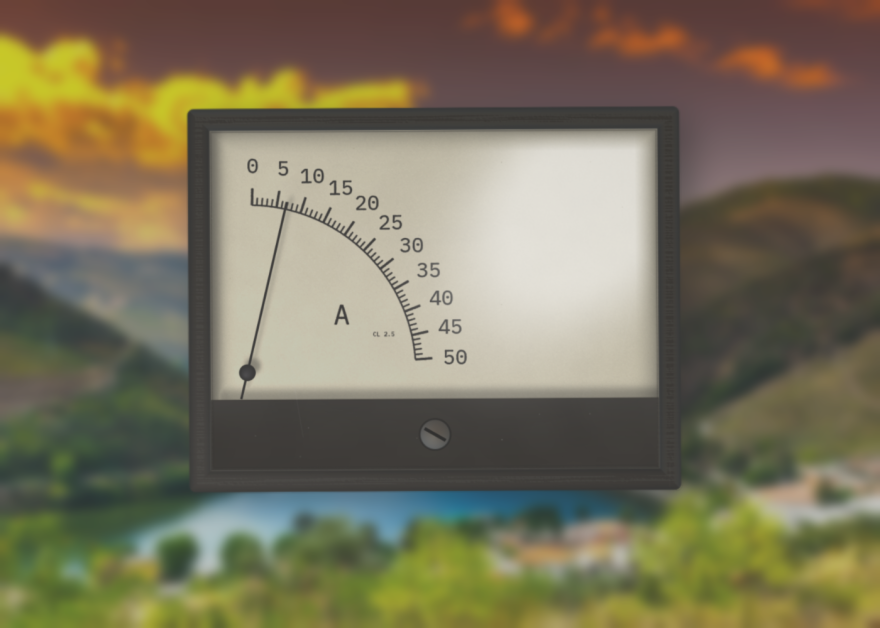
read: **7** A
